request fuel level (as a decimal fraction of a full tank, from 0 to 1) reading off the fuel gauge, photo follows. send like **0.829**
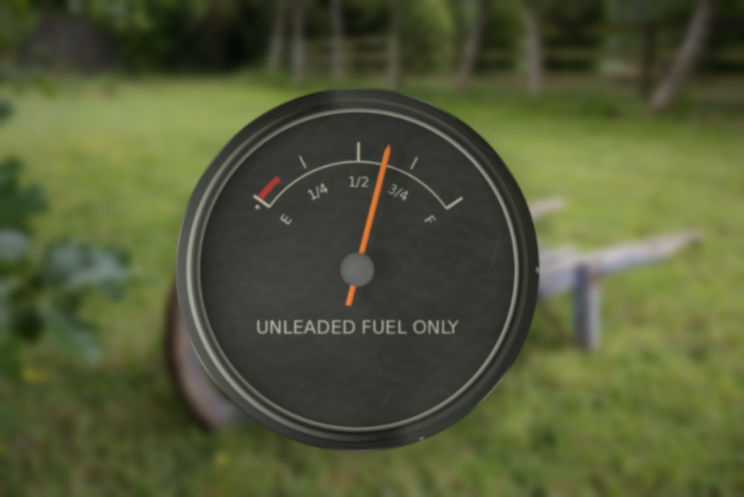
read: **0.625**
